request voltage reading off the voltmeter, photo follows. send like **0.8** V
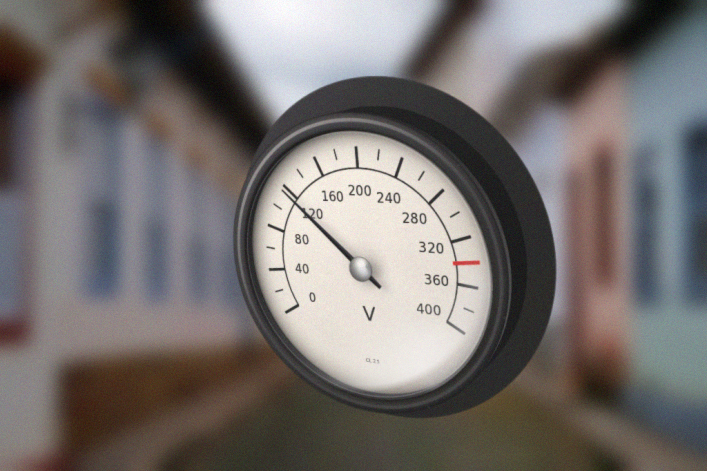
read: **120** V
